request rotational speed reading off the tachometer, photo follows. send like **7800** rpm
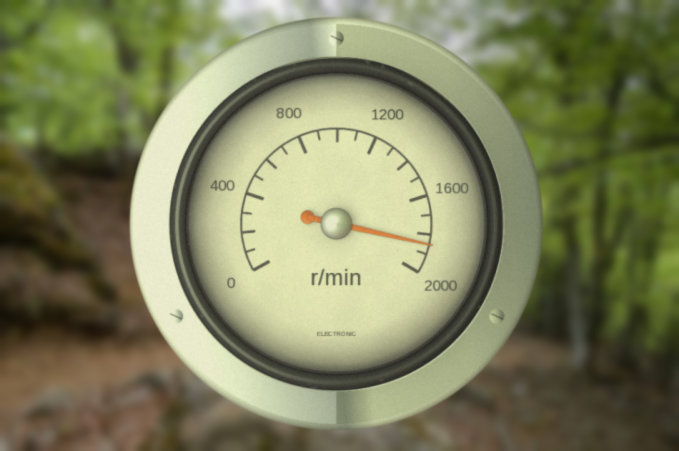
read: **1850** rpm
